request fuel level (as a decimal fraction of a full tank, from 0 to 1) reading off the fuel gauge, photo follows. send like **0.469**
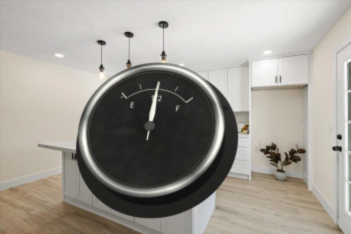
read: **0.5**
